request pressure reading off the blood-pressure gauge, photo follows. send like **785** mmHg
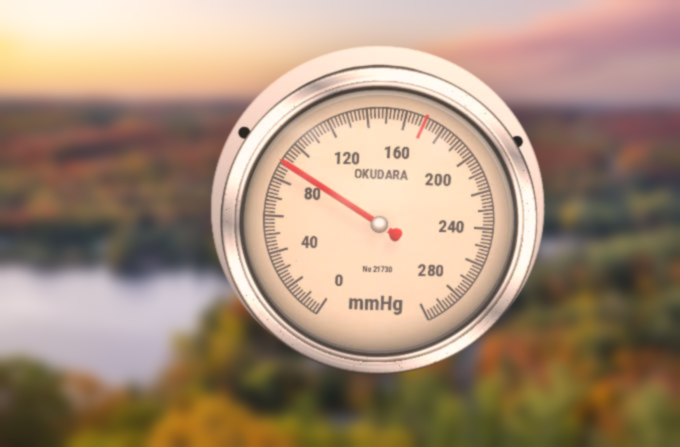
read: **90** mmHg
